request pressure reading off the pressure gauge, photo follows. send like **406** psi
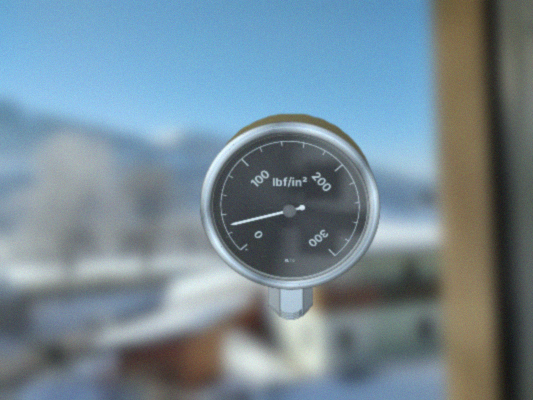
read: **30** psi
